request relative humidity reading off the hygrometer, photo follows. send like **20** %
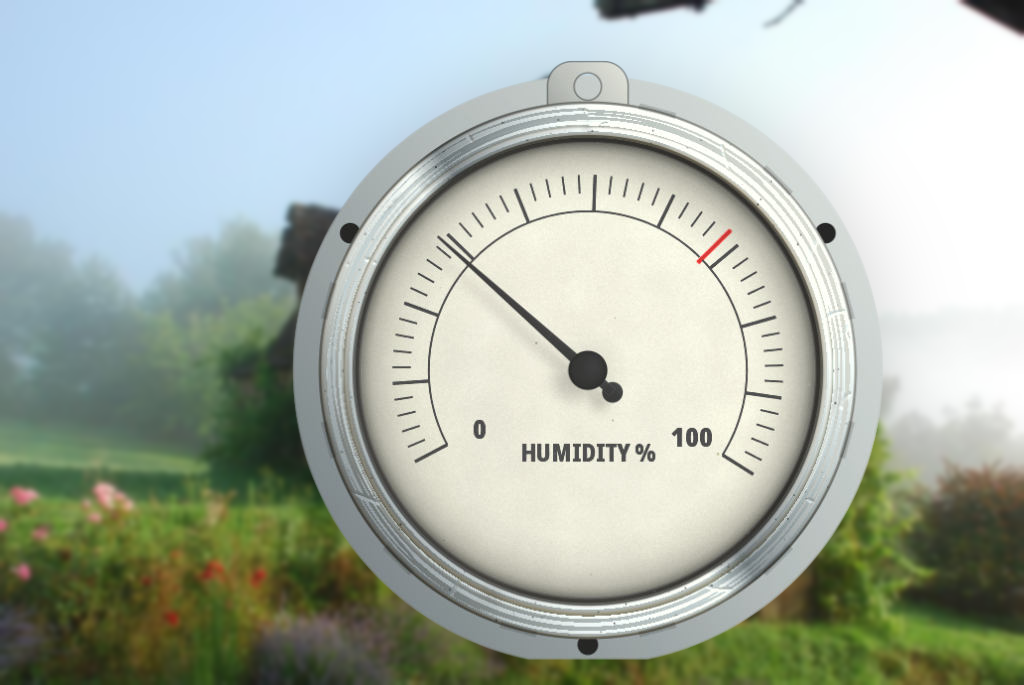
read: **29** %
